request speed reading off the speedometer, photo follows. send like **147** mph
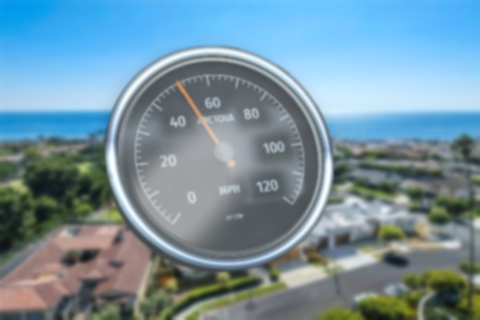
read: **50** mph
